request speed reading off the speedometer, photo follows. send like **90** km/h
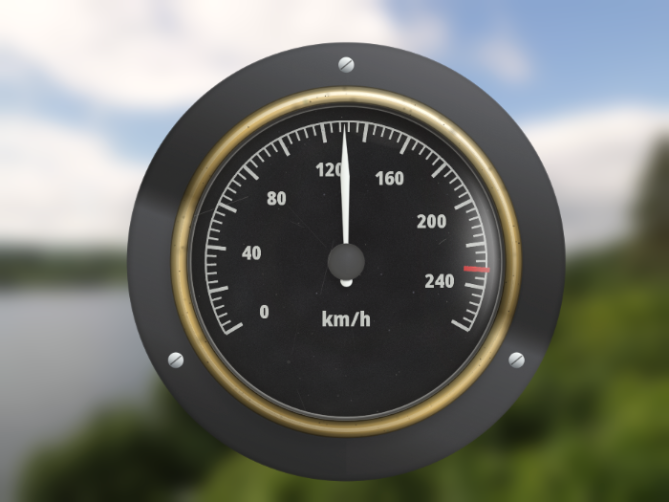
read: **130** km/h
